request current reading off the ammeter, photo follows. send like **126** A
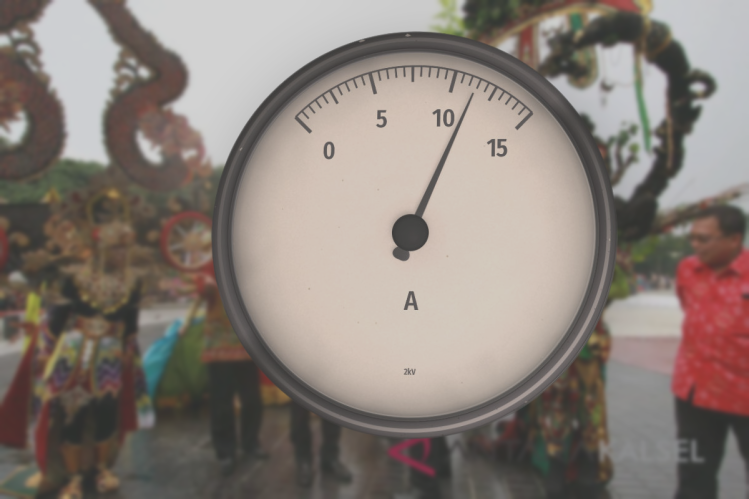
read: **11.5** A
